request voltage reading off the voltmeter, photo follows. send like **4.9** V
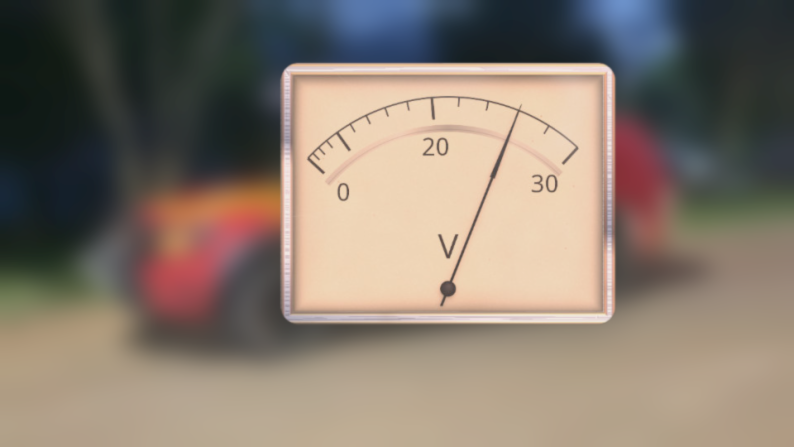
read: **26** V
